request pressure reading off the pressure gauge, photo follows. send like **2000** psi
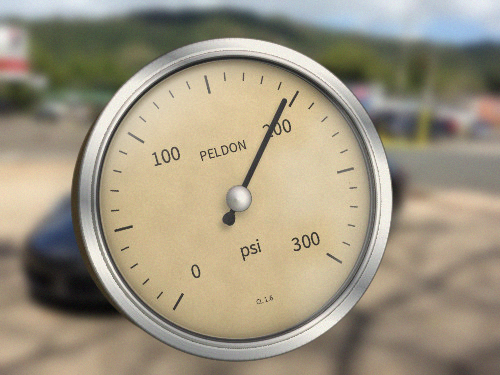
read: **195** psi
